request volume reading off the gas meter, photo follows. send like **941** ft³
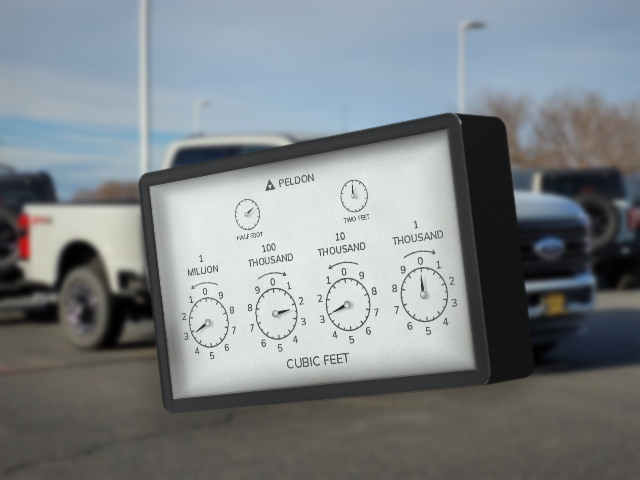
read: **323000** ft³
